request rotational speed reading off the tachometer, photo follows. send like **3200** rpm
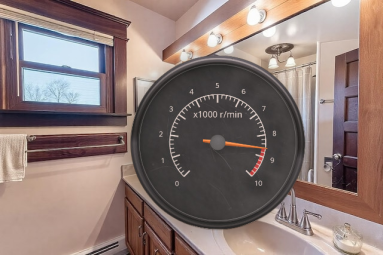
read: **8600** rpm
